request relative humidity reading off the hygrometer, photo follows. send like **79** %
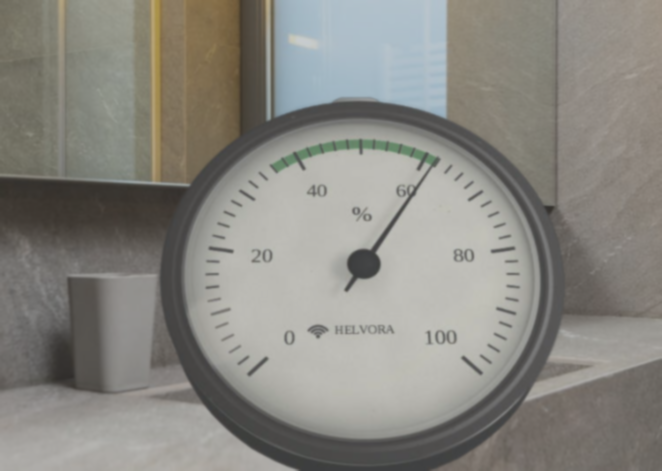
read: **62** %
